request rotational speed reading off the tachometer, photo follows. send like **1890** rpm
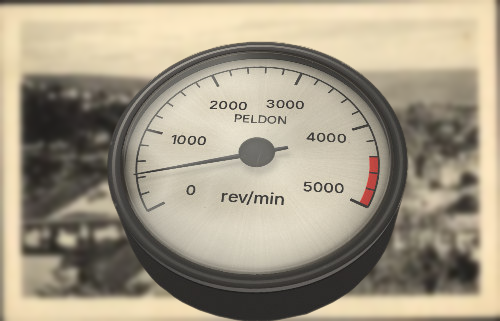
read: **400** rpm
